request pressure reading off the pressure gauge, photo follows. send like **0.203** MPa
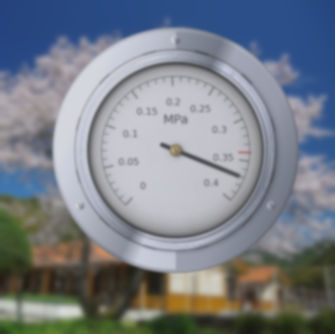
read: **0.37** MPa
